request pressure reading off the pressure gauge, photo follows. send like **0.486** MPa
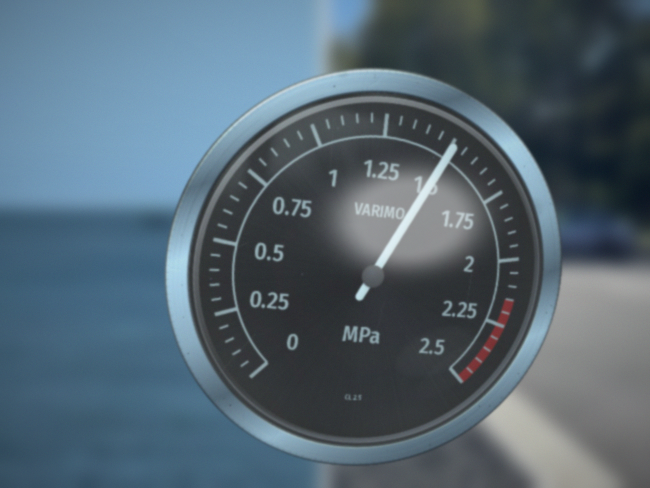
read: **1.5** MPa
